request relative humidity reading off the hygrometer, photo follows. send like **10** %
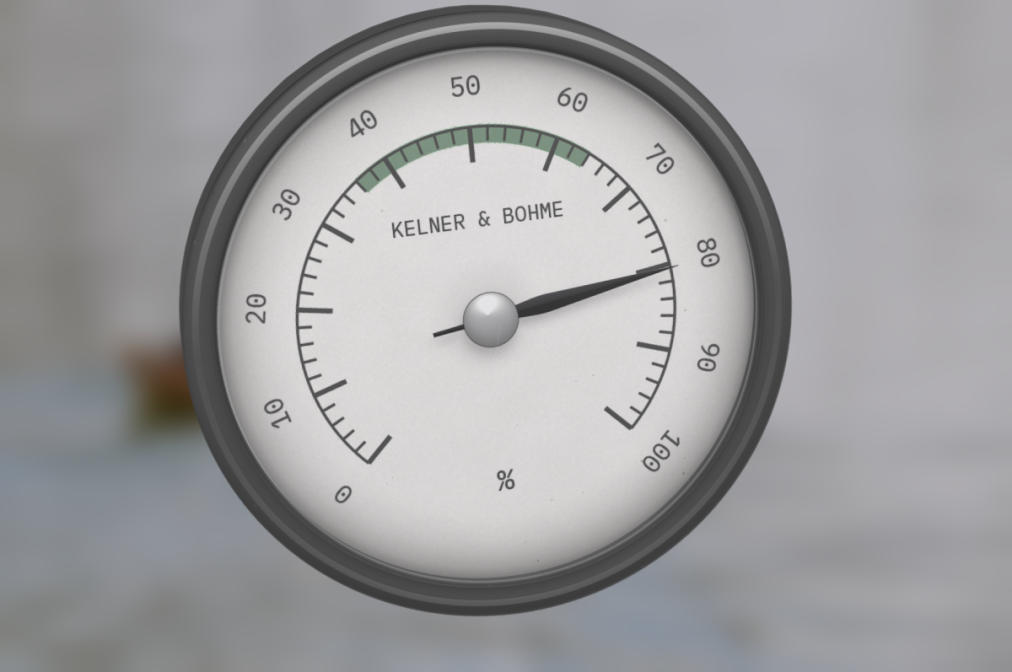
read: **80** %
